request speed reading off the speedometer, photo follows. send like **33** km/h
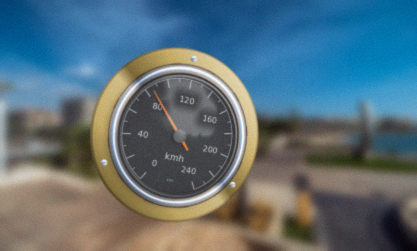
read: **85** km/h
